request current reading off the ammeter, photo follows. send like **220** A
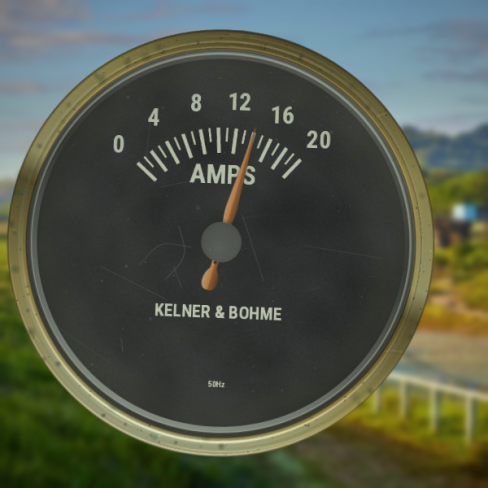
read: **14** A
